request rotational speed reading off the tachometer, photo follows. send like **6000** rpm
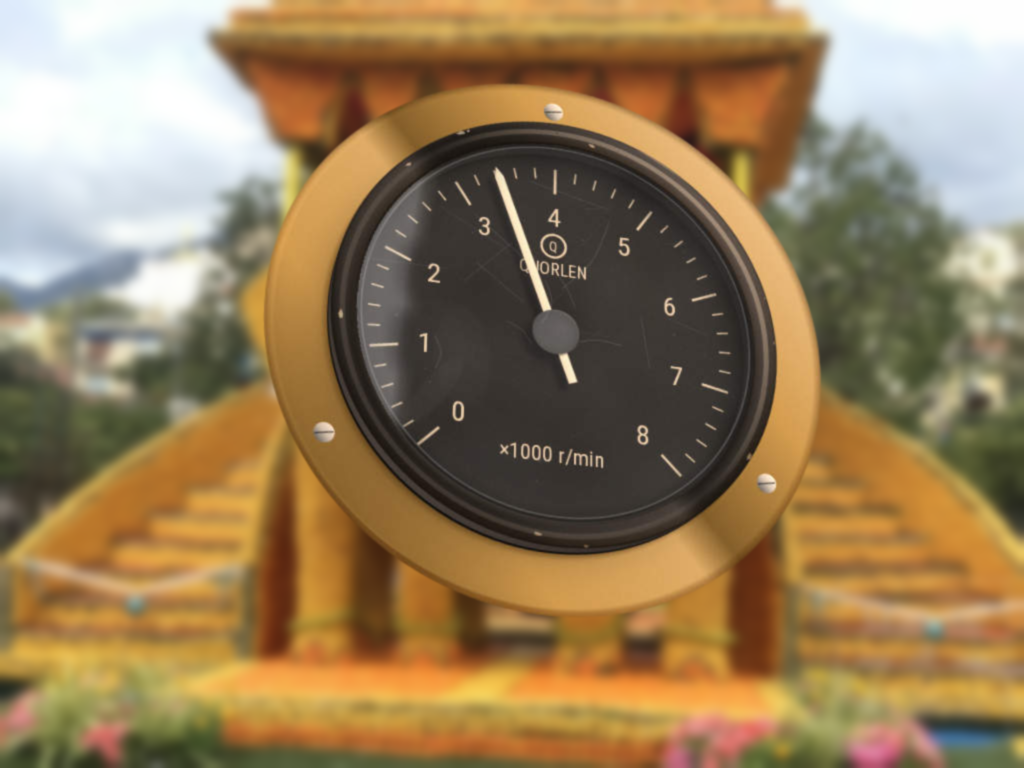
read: **3400** rpm
